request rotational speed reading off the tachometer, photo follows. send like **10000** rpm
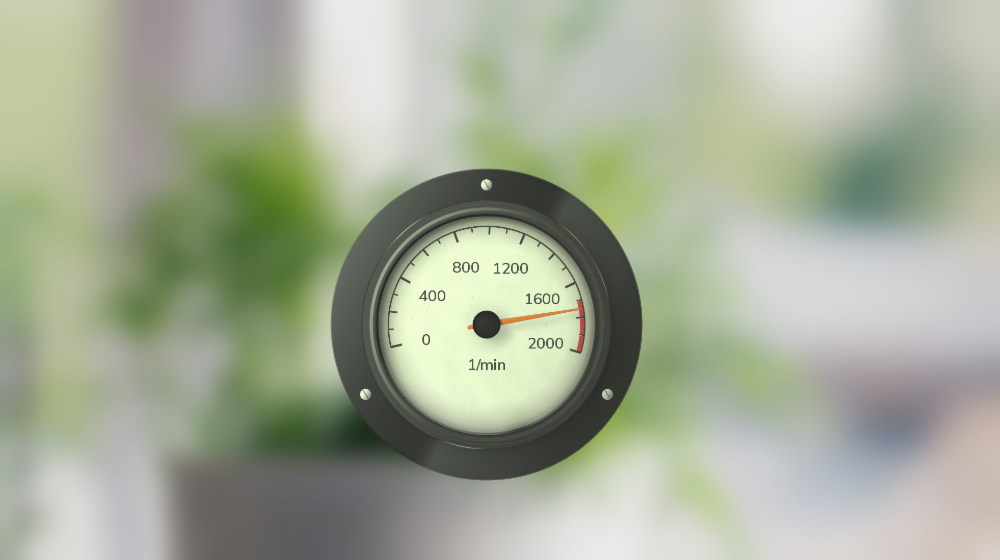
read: **1750** rpm
